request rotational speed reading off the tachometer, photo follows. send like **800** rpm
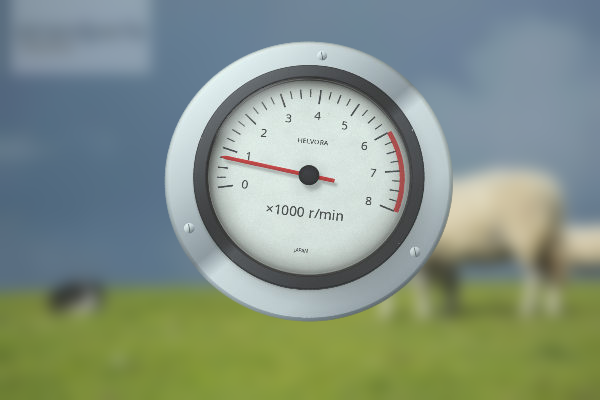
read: **750** rpm
